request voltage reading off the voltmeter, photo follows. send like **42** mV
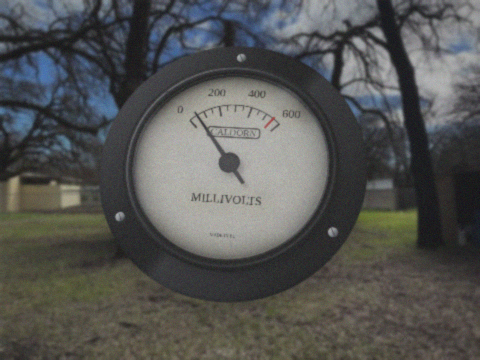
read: **50** mV
